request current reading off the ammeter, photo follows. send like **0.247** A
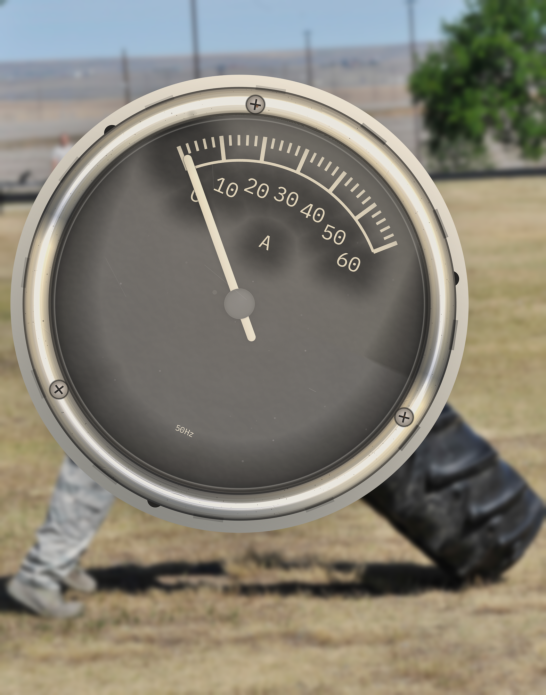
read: **1** A
